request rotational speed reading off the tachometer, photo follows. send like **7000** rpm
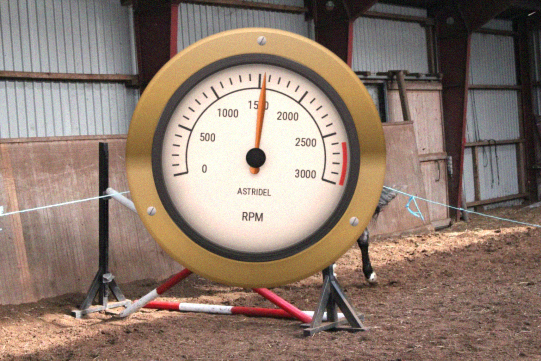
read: **1550** rpm
